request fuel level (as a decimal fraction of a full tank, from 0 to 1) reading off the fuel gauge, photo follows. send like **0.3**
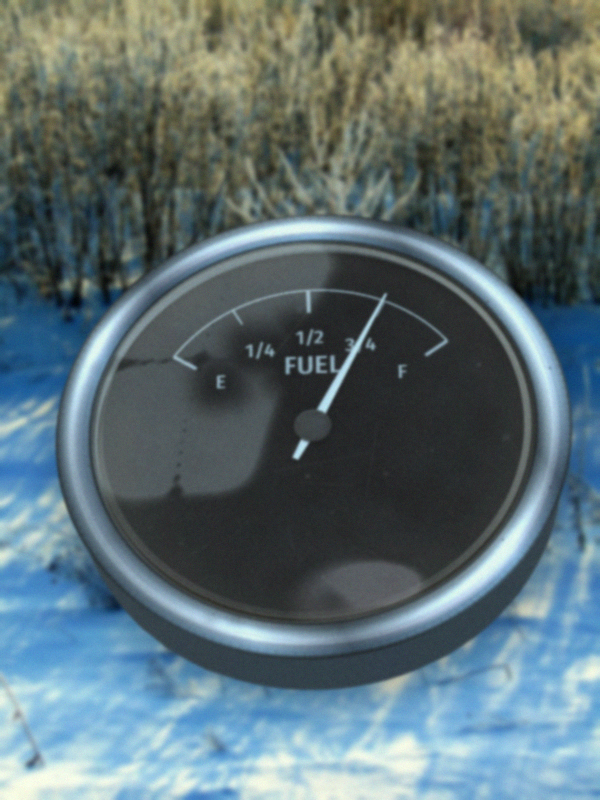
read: **0.75**
